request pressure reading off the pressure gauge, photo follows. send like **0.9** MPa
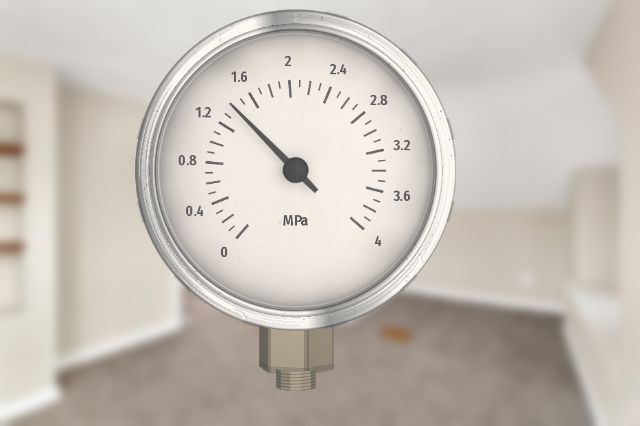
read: **1.4** MPa
